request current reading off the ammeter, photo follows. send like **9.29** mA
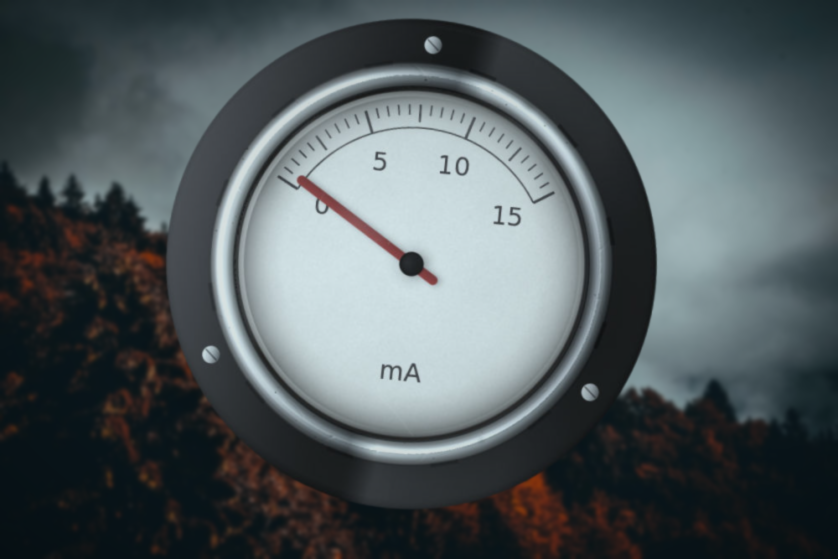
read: **0.5** mA
